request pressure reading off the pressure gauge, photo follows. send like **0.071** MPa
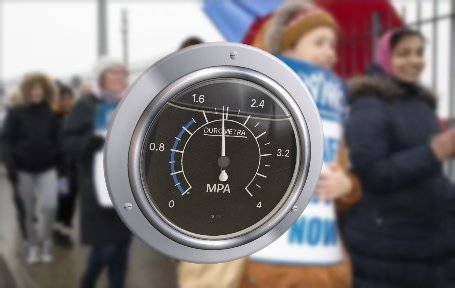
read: **1.9** MPa
